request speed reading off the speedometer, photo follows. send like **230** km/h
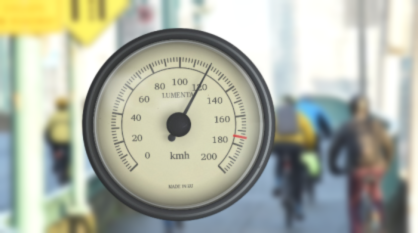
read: **120** km/h
